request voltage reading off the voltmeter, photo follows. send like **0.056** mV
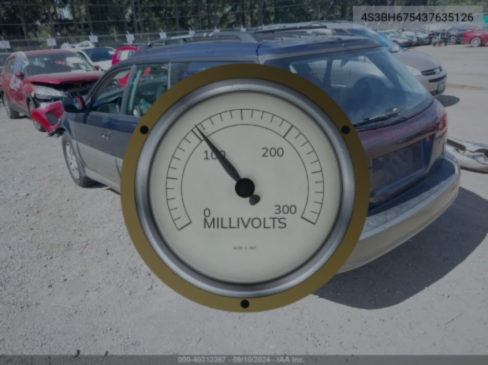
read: **105** mV
